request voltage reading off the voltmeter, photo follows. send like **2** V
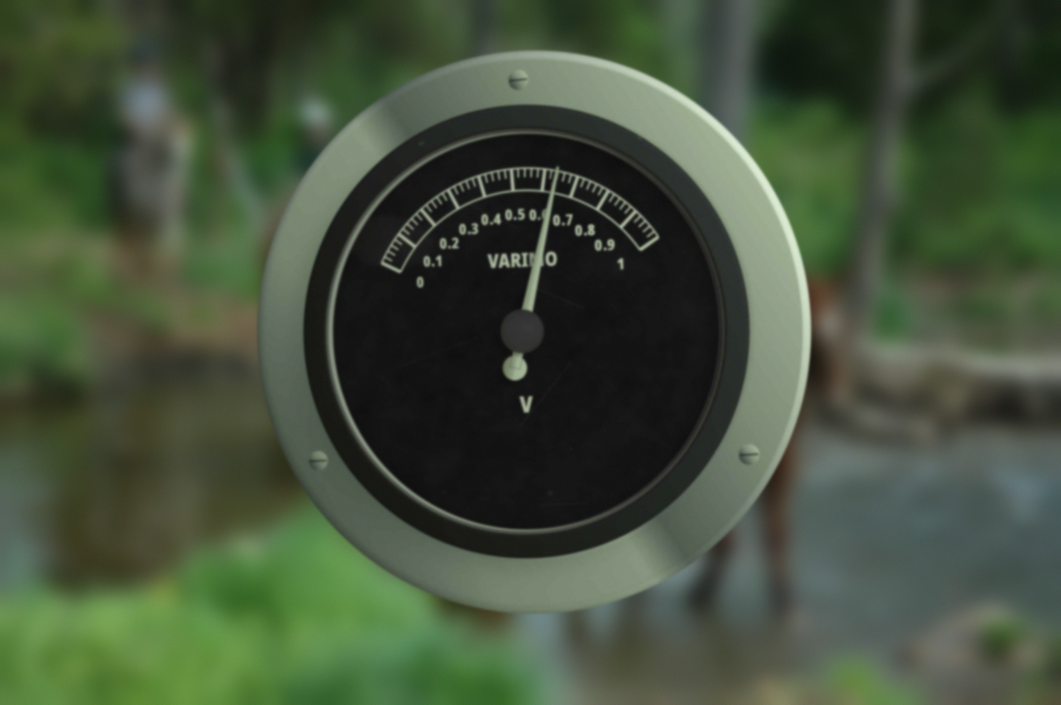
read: **0.64** V
